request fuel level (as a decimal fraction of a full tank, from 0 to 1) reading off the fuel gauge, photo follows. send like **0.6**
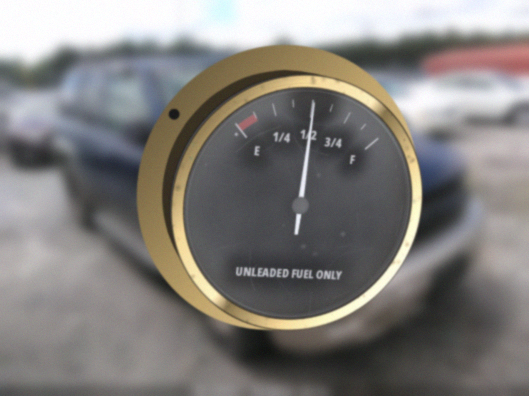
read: **0.5**
